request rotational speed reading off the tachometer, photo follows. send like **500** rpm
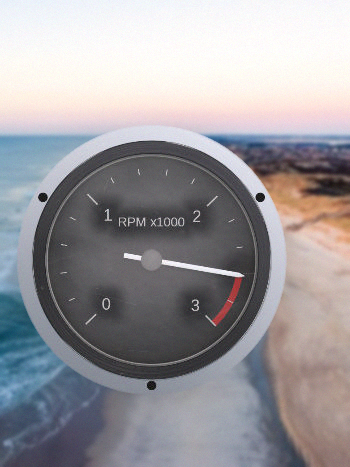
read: **2600** rpm
